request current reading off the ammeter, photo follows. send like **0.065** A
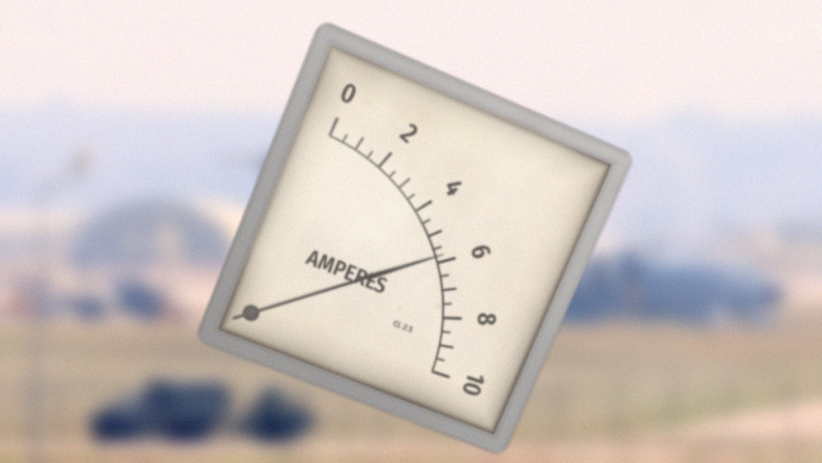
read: **5.75** A
